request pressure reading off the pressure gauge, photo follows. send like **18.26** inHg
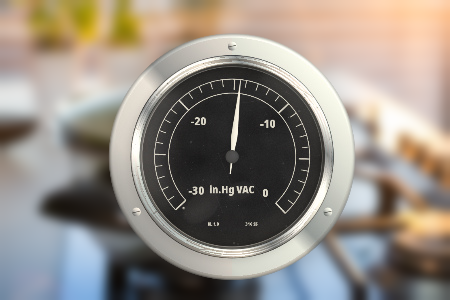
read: **-14.5** inHg
